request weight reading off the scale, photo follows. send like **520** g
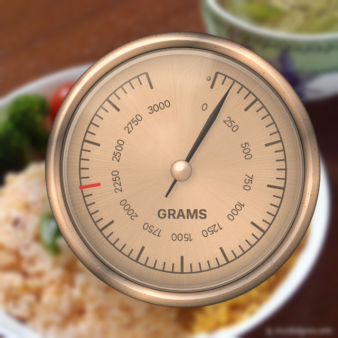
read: **100** g
